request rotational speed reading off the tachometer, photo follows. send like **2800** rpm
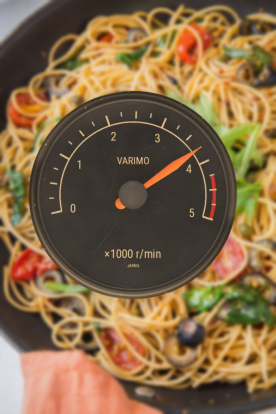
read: **3750** rpm
